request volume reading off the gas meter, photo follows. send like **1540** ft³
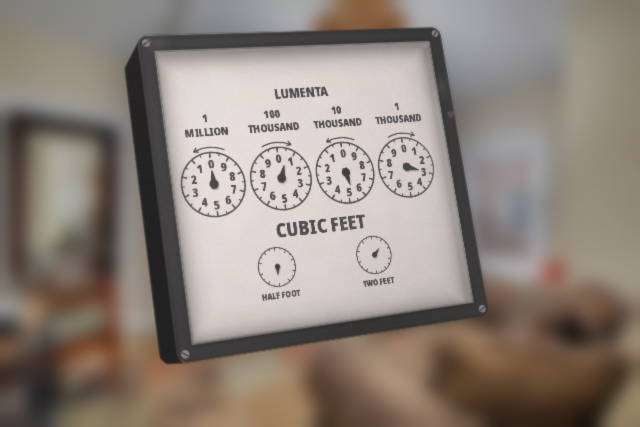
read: **5300** ft³
